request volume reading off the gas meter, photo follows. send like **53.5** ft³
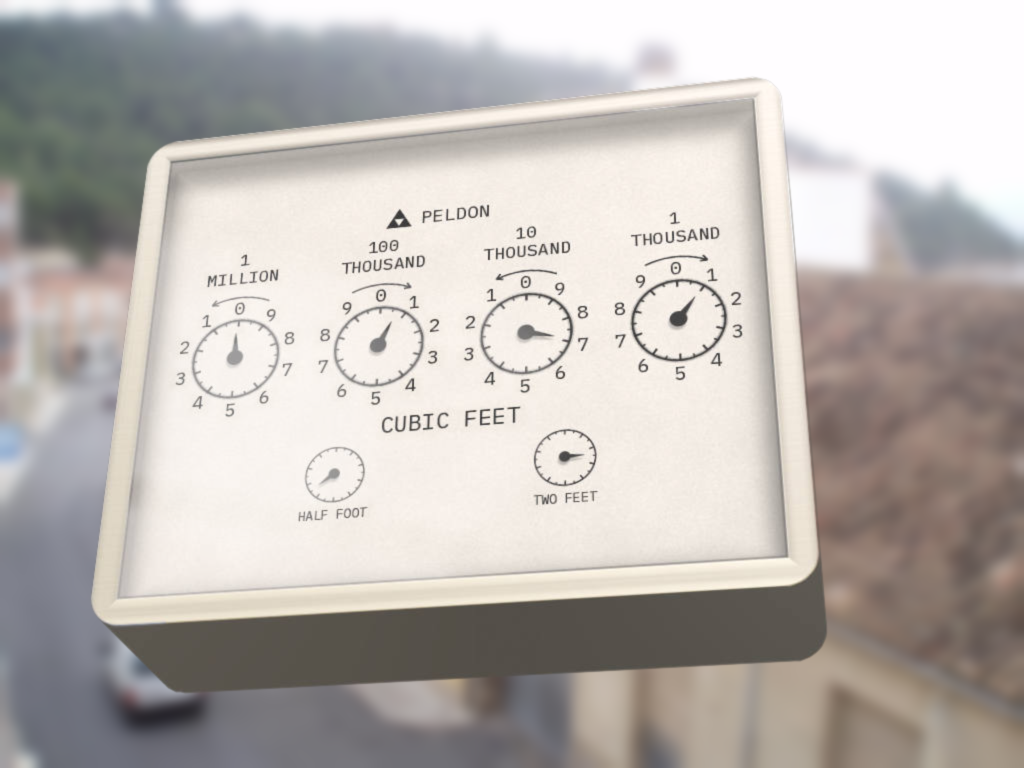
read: **7100** ft³
